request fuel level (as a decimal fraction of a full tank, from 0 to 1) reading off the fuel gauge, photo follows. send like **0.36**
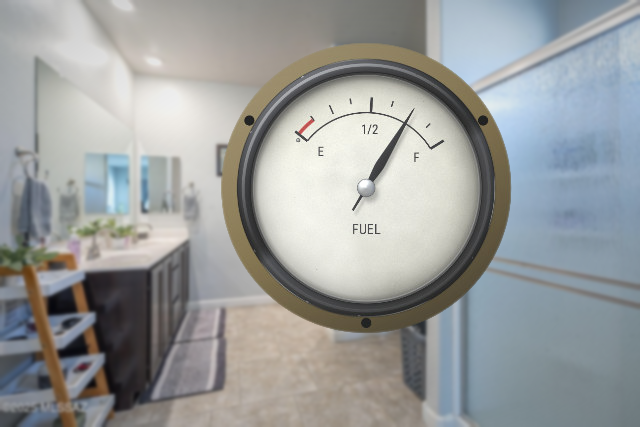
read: **0.75**
